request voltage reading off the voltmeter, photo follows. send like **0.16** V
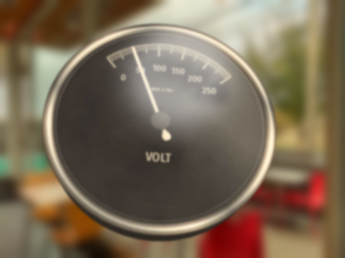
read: **50** V
